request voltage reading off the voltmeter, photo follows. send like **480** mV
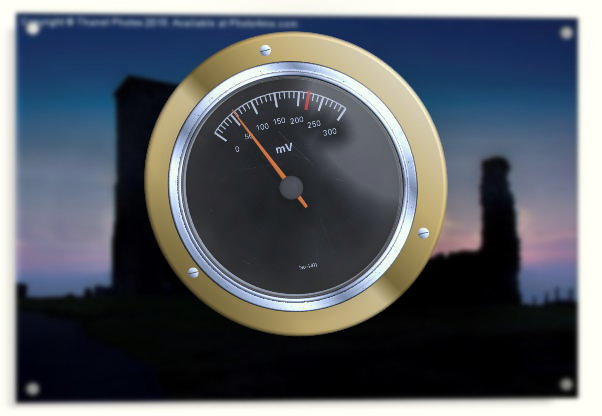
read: **60** mV
